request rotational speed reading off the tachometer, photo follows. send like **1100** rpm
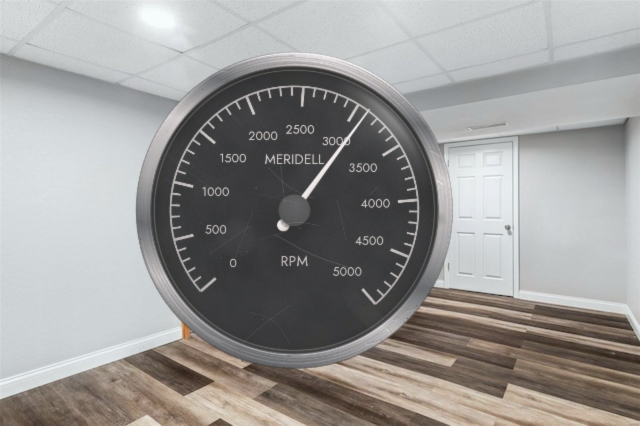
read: **3100** rpm
